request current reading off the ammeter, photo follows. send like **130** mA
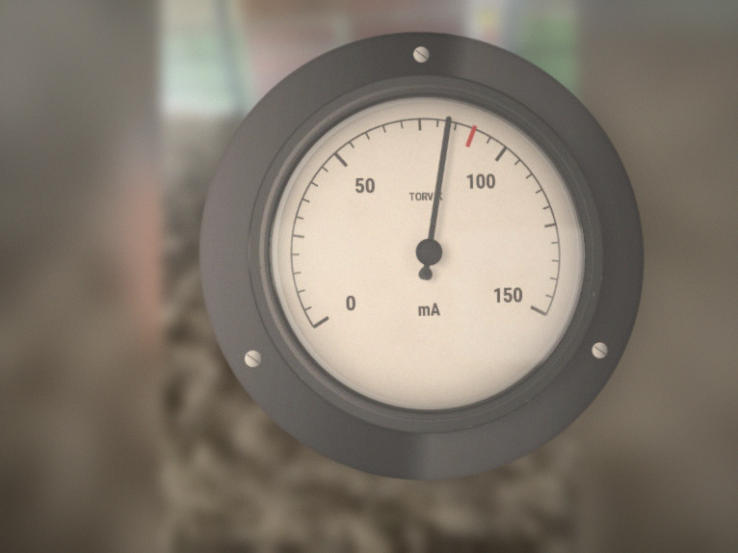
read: **82.5** mA
